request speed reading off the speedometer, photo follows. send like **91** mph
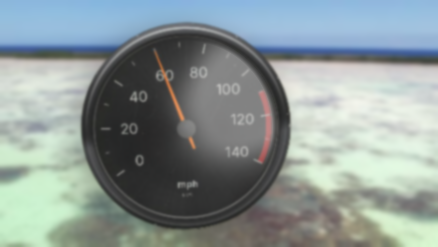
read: **60** mph
